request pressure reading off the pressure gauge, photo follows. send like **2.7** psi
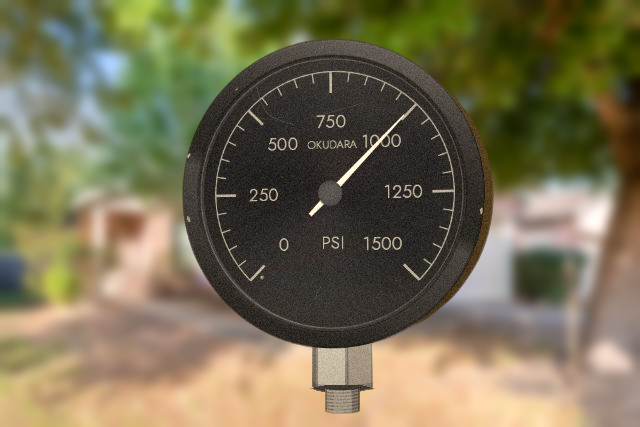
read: **1000** psi
